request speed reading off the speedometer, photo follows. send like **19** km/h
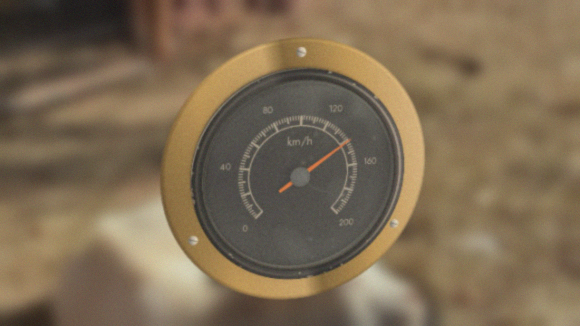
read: **140** km/h
